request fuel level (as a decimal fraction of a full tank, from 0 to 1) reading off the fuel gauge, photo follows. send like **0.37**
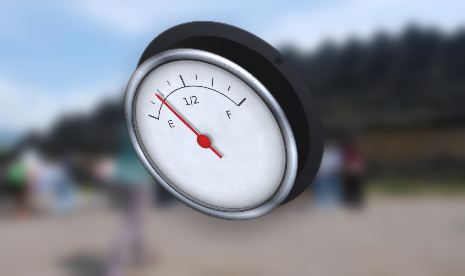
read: **0.25**
